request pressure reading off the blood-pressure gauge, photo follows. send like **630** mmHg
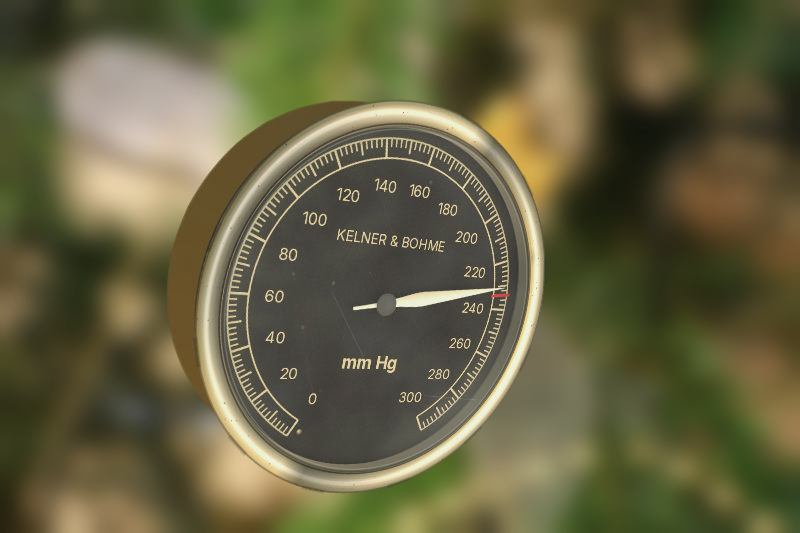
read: **230** mmHg
